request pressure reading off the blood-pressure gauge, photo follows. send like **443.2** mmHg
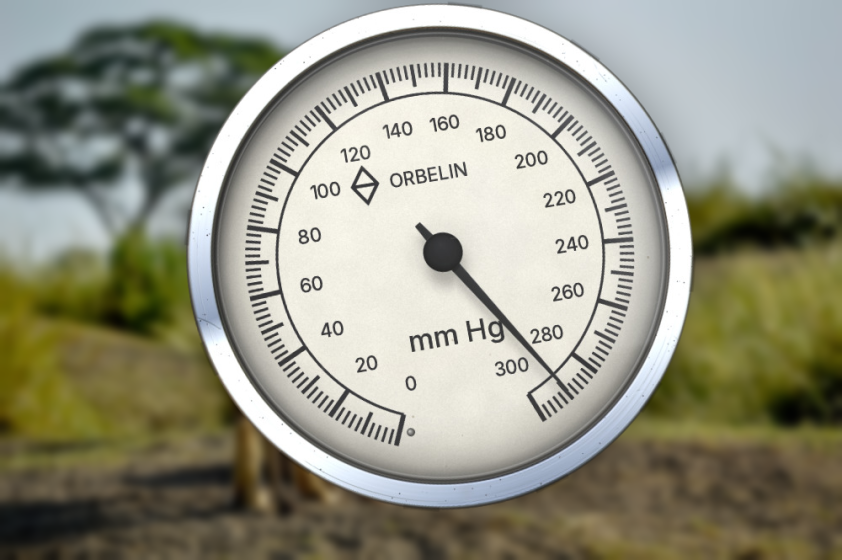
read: **290** mmHg
